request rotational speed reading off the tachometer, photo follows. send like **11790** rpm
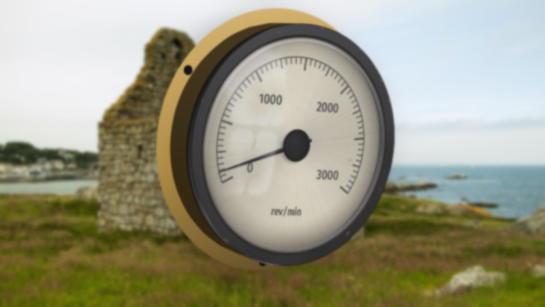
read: **100** rpm
